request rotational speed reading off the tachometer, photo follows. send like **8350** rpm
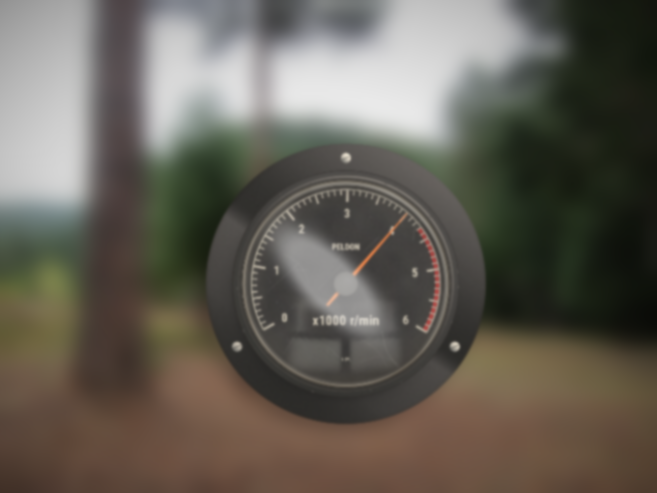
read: **4000** rpm
